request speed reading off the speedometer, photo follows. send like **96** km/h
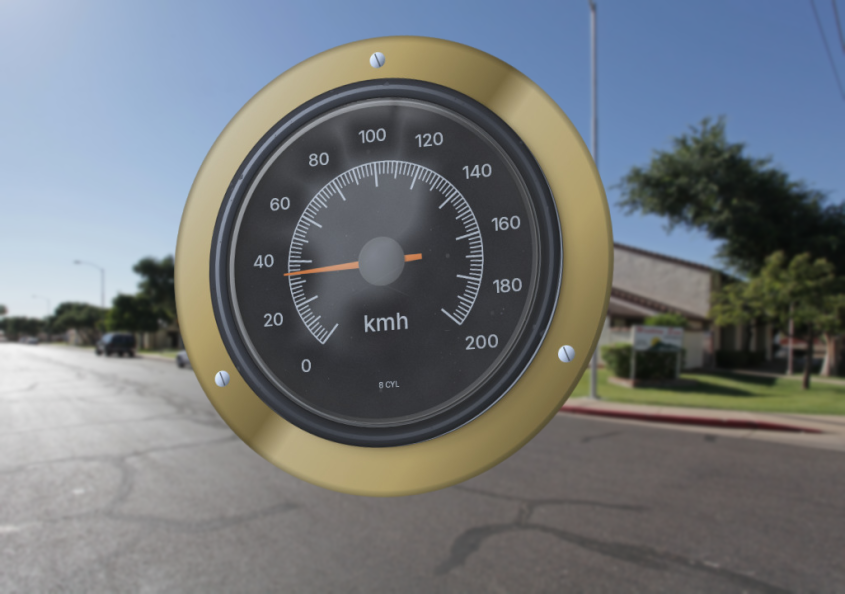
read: **34** km/h
